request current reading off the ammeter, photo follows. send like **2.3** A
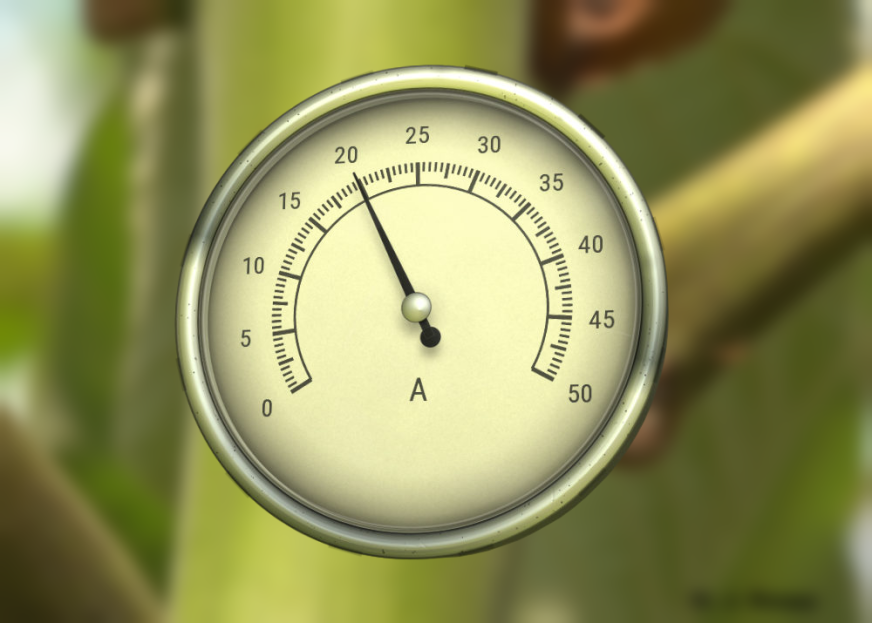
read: **20** A
